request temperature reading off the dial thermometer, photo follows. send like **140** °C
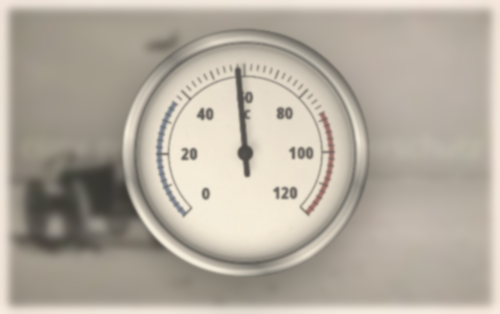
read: **58** °C
